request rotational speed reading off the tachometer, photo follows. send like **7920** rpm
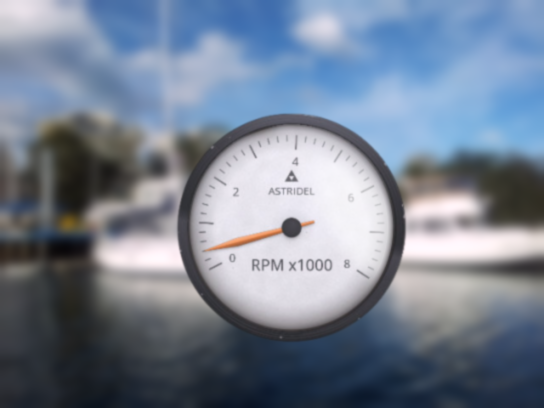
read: **400** rpm
